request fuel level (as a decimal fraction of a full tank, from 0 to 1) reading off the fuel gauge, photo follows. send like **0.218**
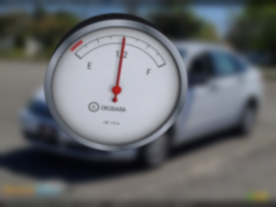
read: **0.5**
